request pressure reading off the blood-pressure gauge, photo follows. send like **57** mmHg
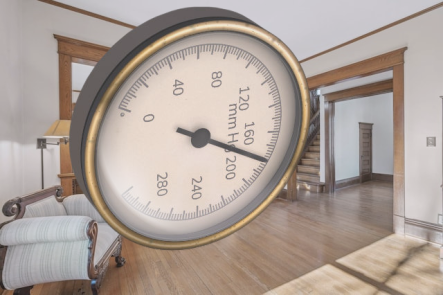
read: **180** mmHg
